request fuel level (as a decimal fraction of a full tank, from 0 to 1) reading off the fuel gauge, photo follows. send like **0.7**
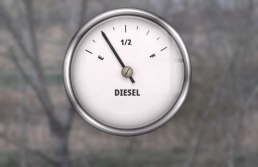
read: **0.25**
